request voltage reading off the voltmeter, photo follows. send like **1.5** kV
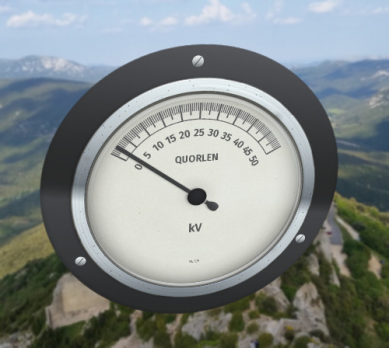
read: **2.5** kV
